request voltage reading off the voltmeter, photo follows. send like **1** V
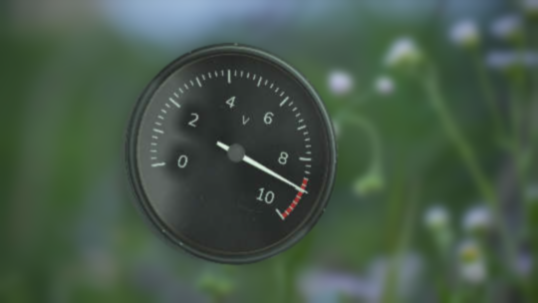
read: **9** V
